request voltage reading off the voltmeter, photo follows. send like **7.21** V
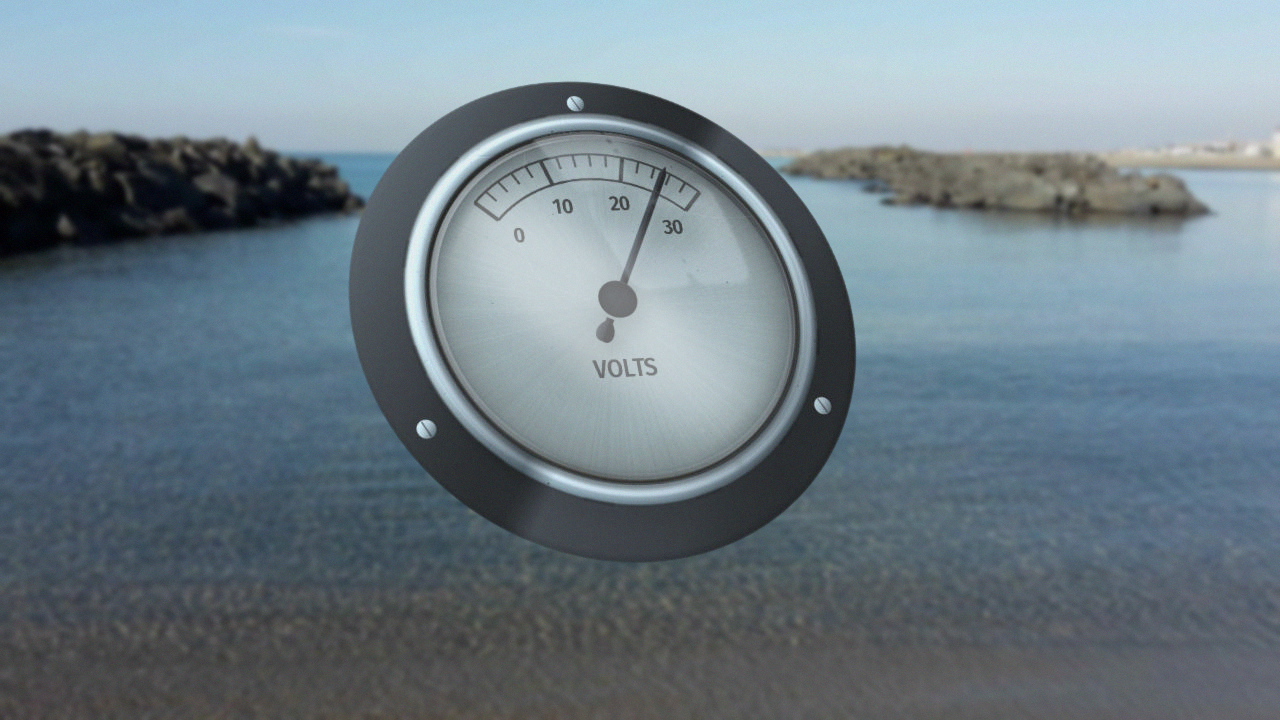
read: **25** V
